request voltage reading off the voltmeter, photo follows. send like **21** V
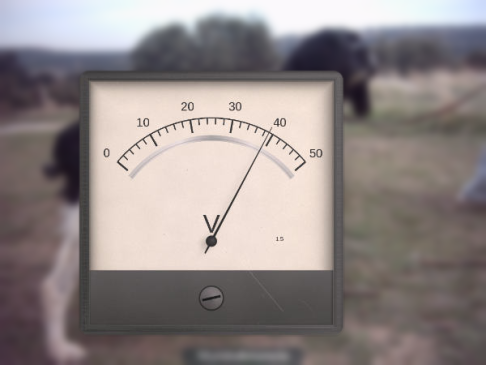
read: **39** V
